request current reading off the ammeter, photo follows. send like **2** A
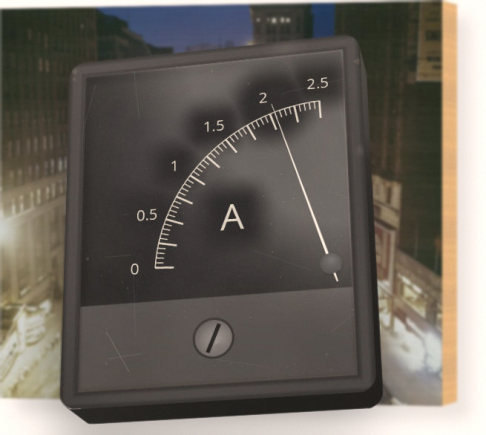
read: **2.05** A
